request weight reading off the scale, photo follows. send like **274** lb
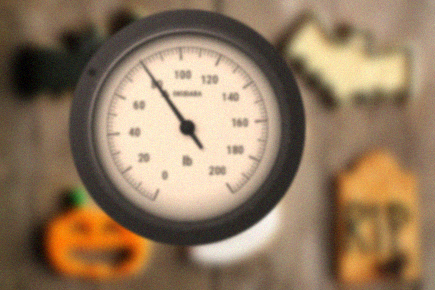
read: **80** lb
